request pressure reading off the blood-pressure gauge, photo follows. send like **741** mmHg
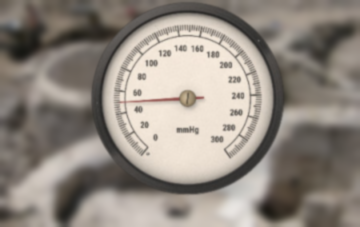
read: **50** mmHg
